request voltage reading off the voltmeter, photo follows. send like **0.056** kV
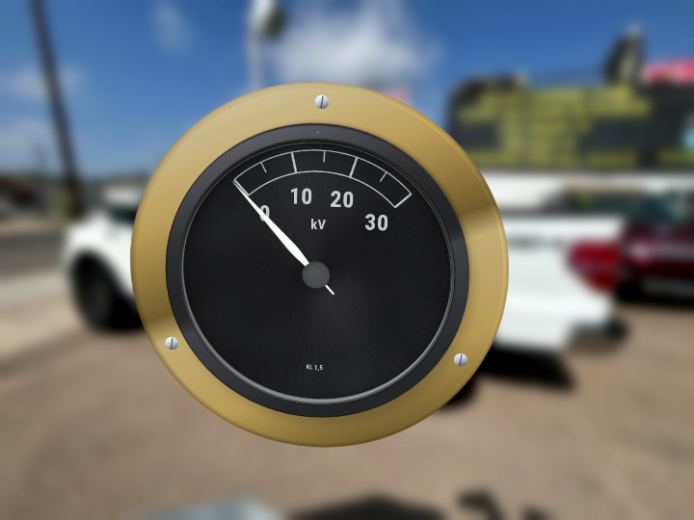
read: **0** kV
